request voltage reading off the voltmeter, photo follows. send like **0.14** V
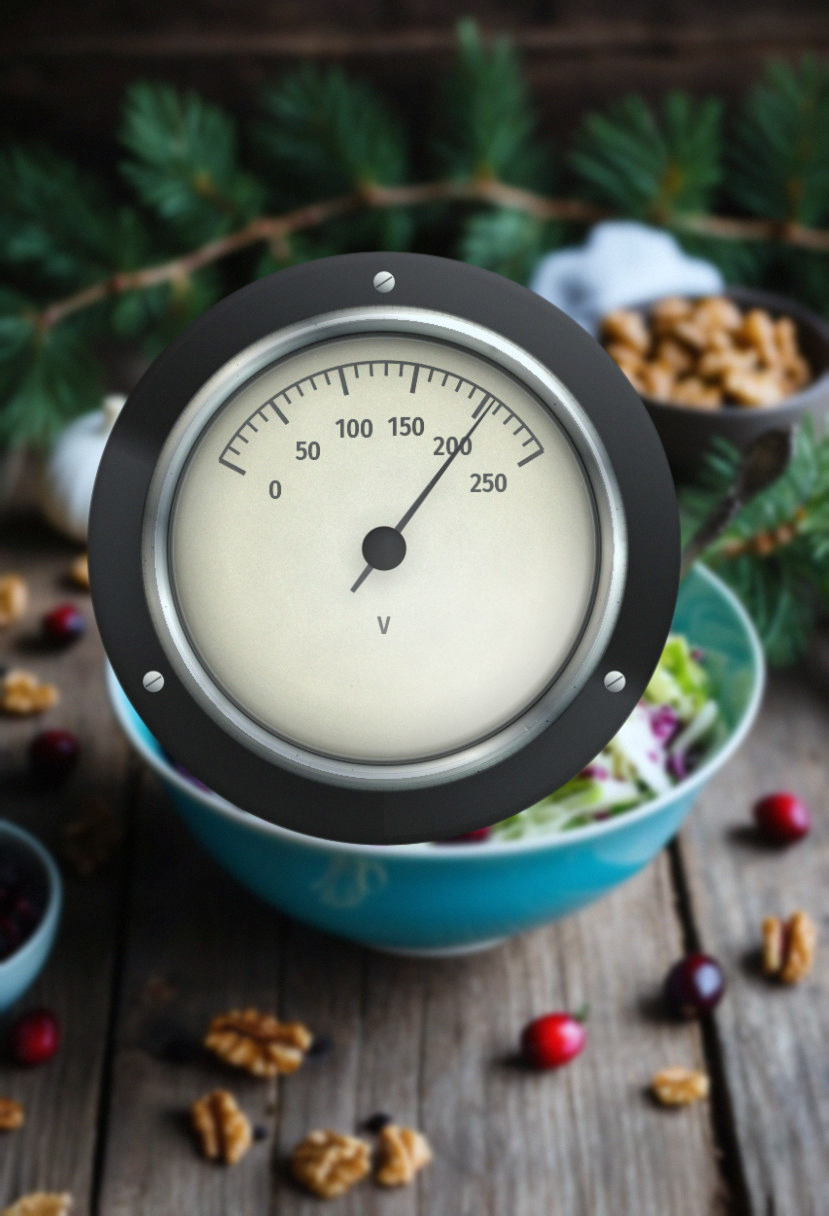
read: **205** V
